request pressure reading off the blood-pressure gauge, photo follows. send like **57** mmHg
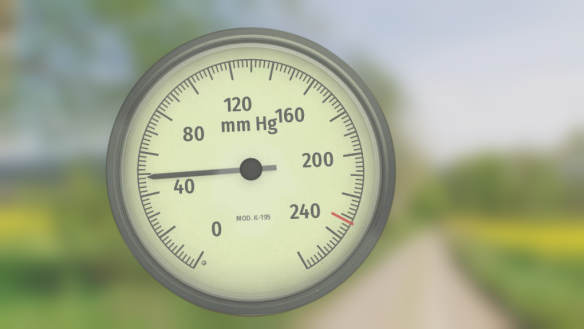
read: **48** mmHg
